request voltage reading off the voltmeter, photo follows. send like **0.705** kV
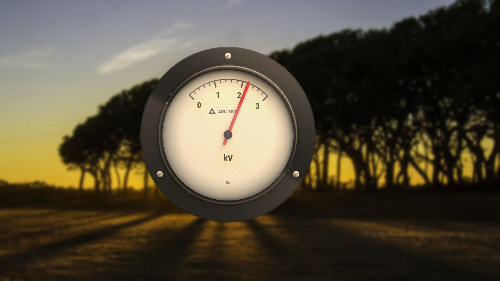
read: **2.2** kV
